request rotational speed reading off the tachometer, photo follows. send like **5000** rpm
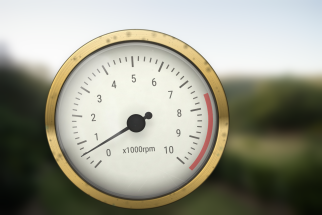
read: **600** rpm
